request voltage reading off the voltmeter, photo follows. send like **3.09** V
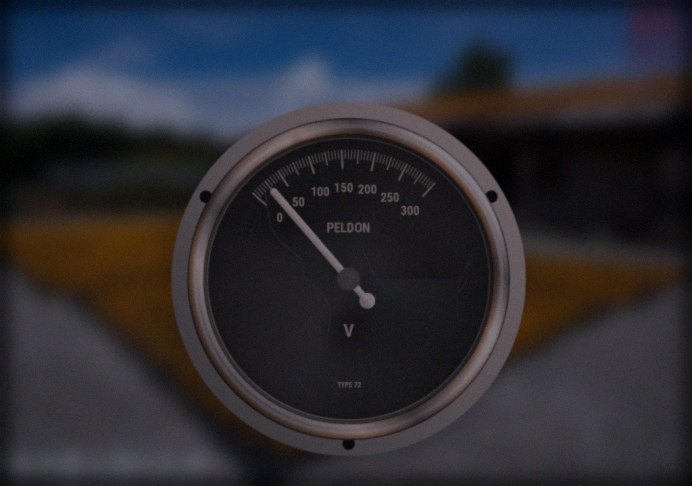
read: **25** V
